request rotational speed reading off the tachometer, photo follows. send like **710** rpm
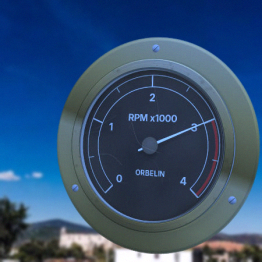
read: **3000** rpm
